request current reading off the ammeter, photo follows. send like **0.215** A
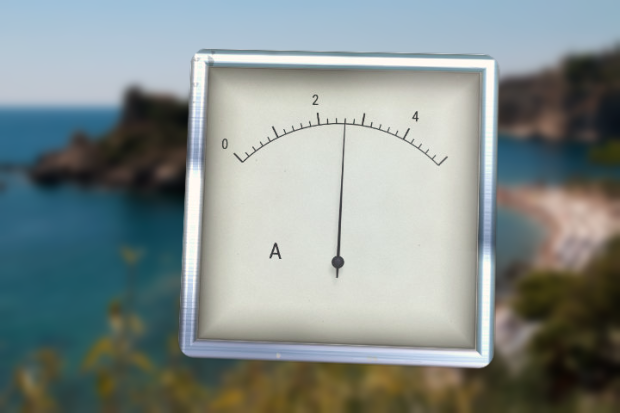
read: **2.6** A
